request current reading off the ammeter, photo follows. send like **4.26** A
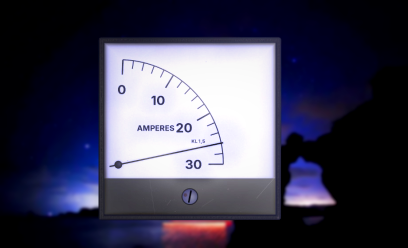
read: **26** A
